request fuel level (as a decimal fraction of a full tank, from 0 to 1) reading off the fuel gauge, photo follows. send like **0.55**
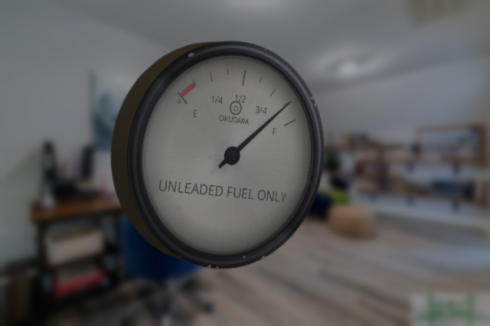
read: **0.875**
